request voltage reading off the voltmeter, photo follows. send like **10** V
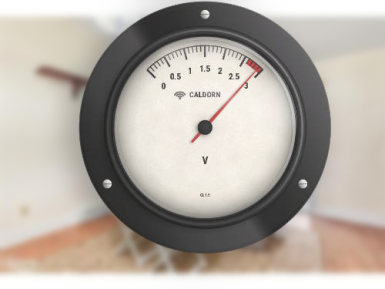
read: **2.9** V
